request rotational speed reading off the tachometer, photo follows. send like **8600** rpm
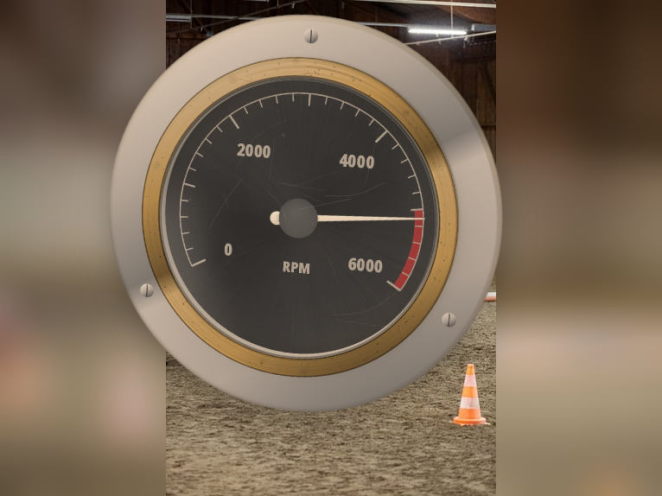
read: **5100** rpm
